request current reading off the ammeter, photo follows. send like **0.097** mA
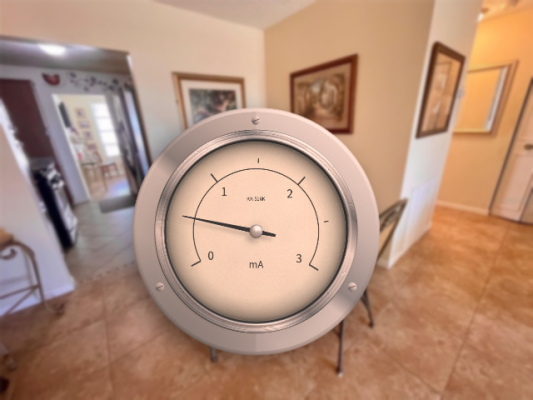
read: **0.5** mA
